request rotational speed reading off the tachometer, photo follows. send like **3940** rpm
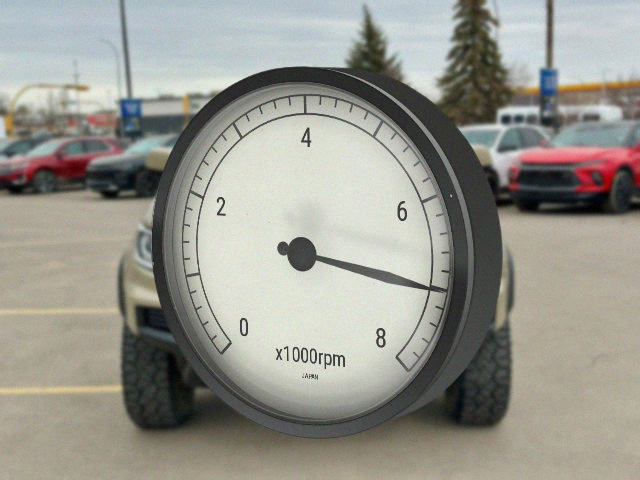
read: **7000** rpm
